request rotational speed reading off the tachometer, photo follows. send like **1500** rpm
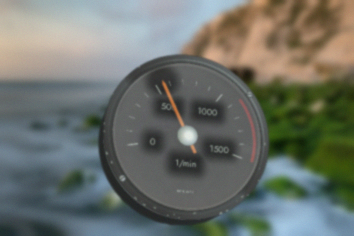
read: **550** rpm
